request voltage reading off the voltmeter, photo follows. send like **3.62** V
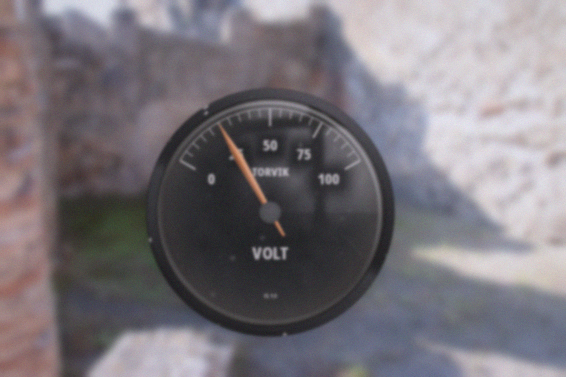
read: **25** V
